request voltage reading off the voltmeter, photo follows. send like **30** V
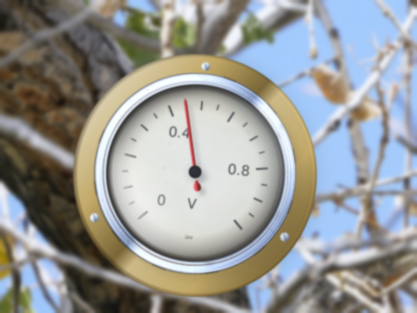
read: **0.45** V
